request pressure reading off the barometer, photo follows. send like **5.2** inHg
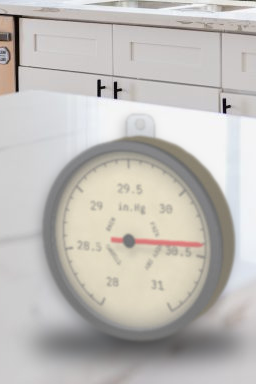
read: **30.4** inHg
